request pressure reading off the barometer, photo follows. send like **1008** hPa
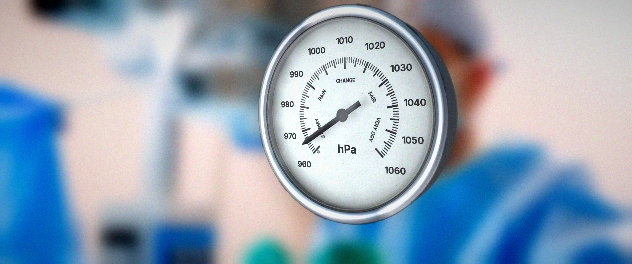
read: **965** hPa
